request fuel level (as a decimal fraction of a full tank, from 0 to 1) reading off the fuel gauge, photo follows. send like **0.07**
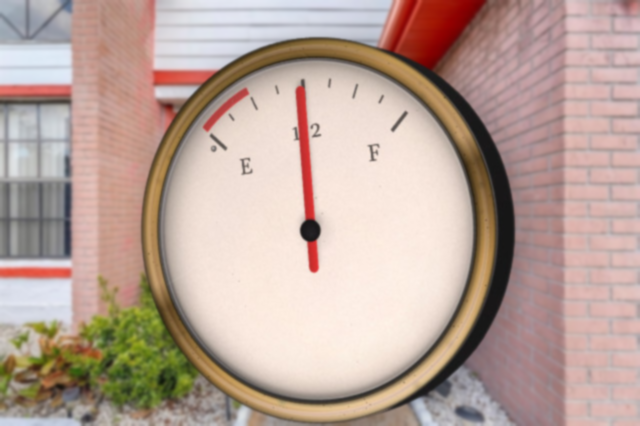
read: **0.5**
